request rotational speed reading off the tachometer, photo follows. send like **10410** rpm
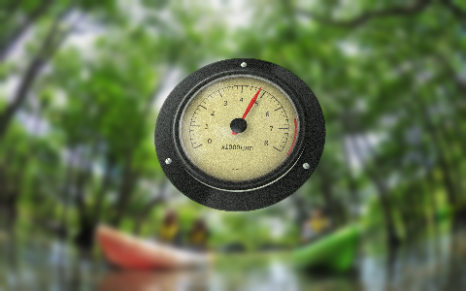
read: **4800** rpm
